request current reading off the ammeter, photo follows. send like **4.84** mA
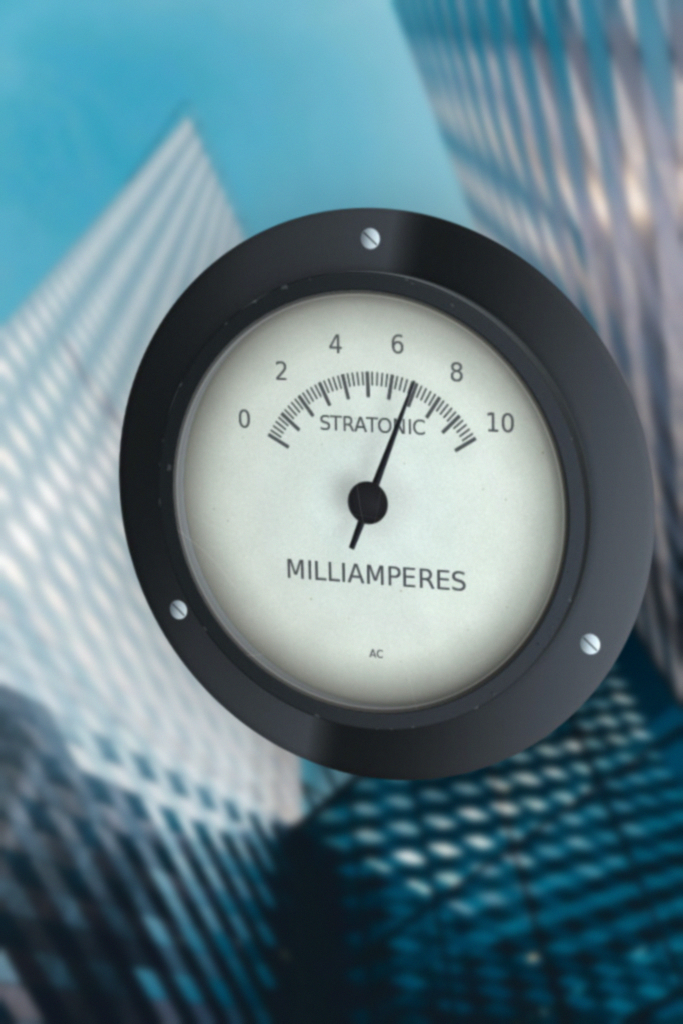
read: **7** mA
